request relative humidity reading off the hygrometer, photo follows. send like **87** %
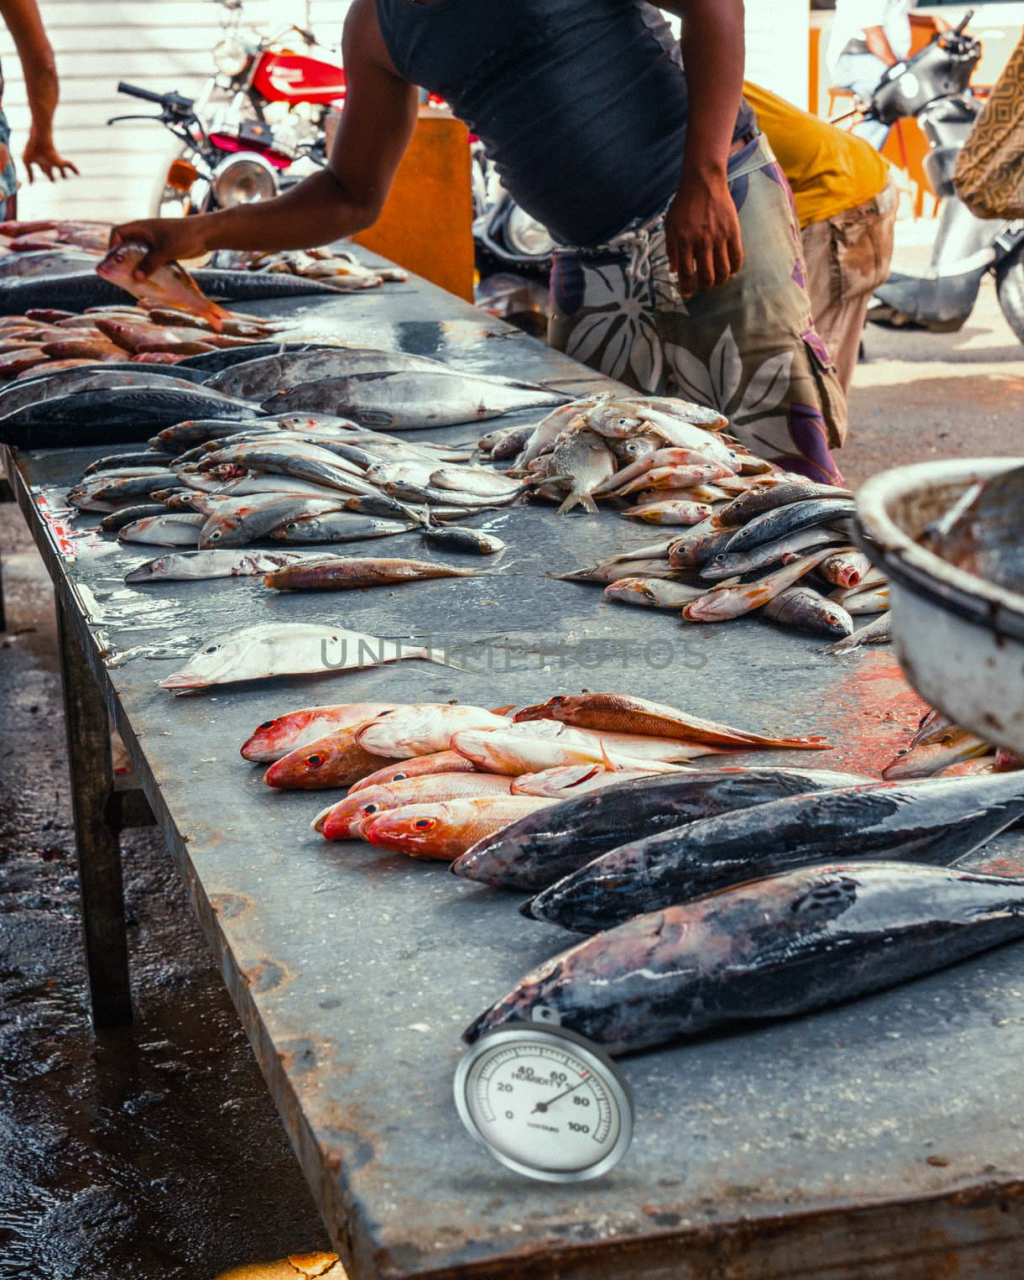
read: **70** %
